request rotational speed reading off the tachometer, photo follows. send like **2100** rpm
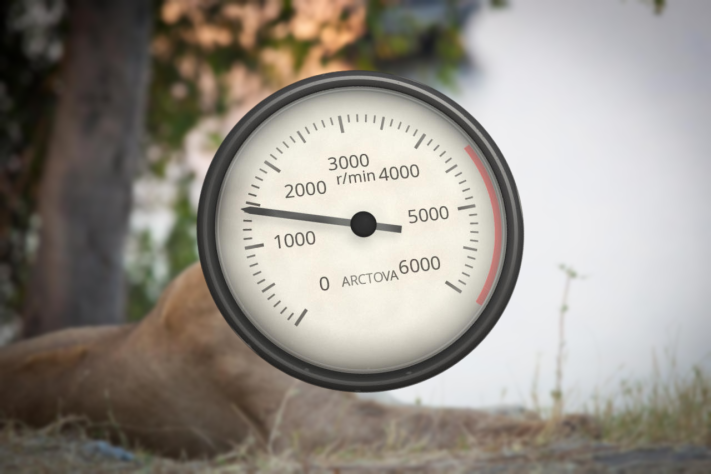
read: **1400** rpm
